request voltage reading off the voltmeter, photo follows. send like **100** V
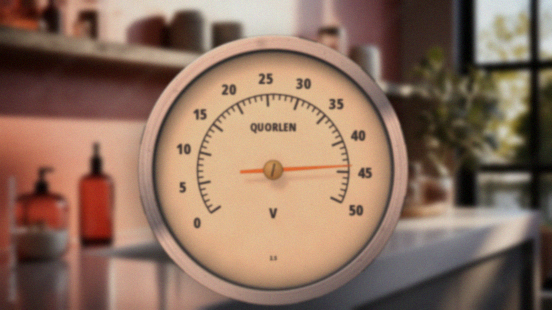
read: **44** V
